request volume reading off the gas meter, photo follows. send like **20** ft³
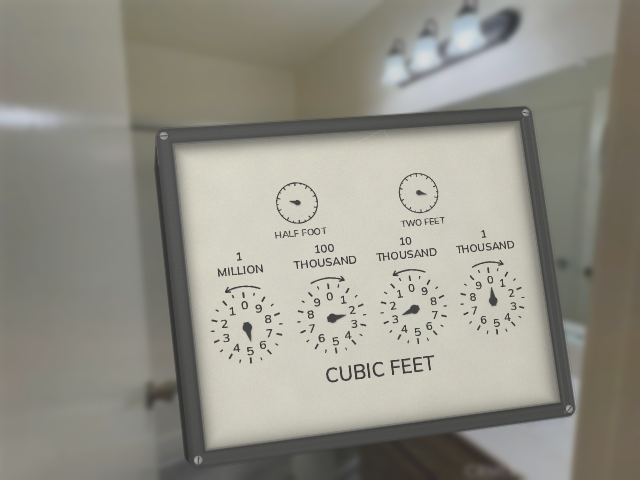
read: **523000** ft³
